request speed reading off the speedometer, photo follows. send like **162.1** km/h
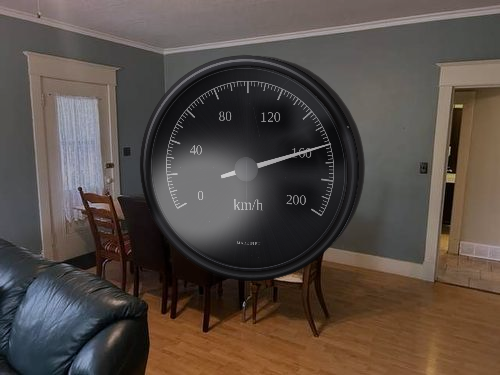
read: **160** km/h
